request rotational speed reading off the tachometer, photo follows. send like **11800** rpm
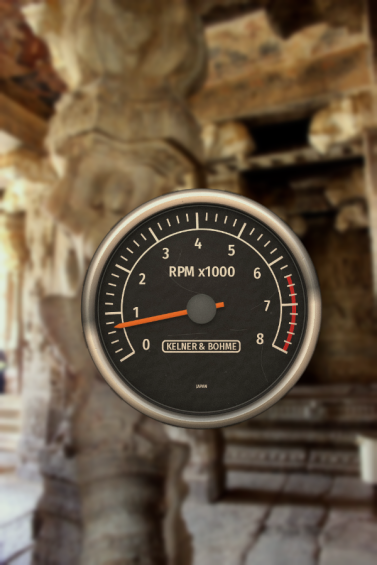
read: **700** rpm
